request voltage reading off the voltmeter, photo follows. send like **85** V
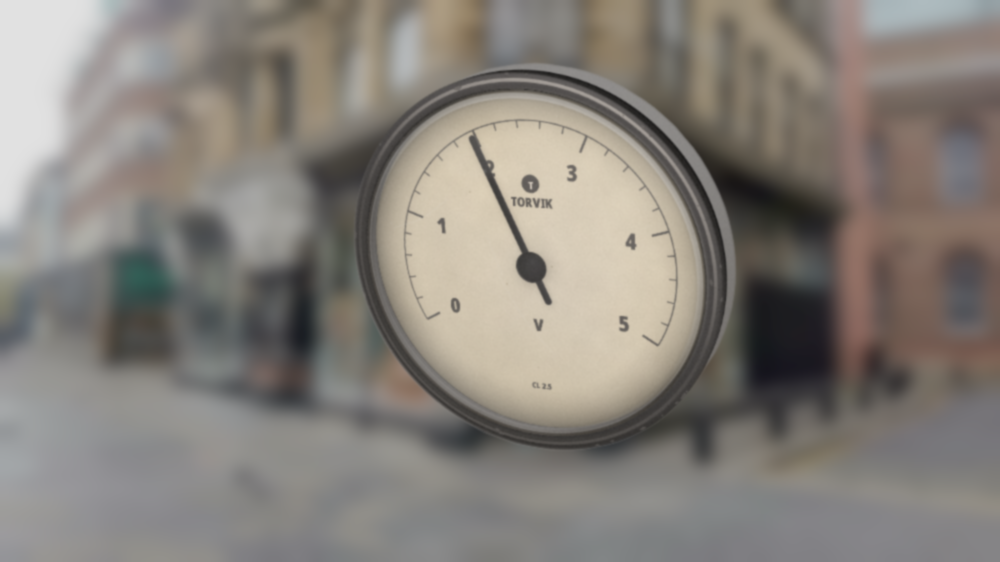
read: **2** V
